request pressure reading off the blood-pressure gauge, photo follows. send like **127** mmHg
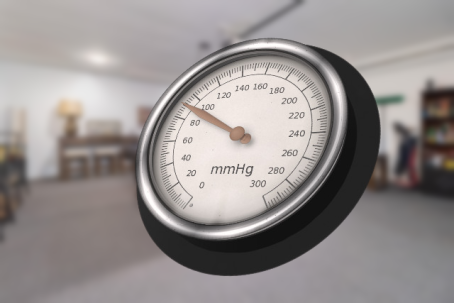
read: **90** mmHg
